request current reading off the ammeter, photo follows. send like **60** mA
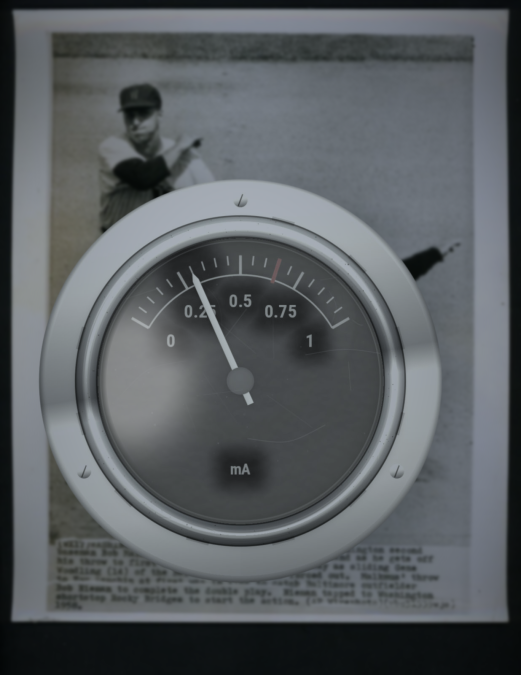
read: **0.3** mA
